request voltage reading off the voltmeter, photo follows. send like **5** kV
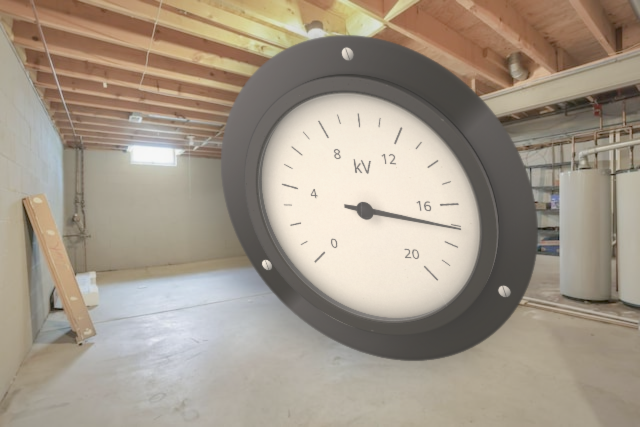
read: **17** kV
